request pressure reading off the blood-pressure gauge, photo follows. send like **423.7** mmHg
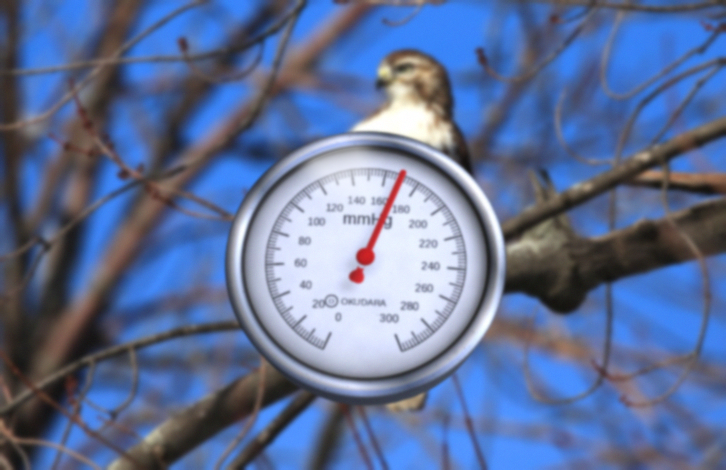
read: **170** mmHg
